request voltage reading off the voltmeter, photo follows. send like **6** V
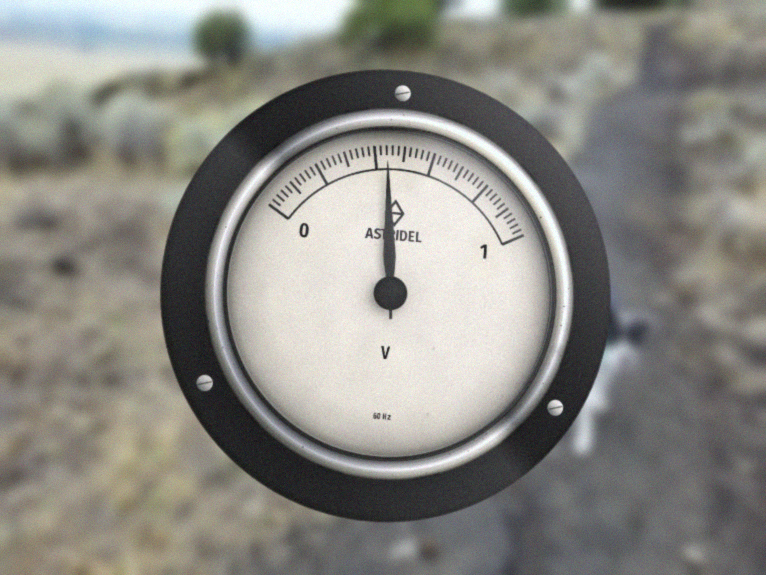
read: **0.44** V
